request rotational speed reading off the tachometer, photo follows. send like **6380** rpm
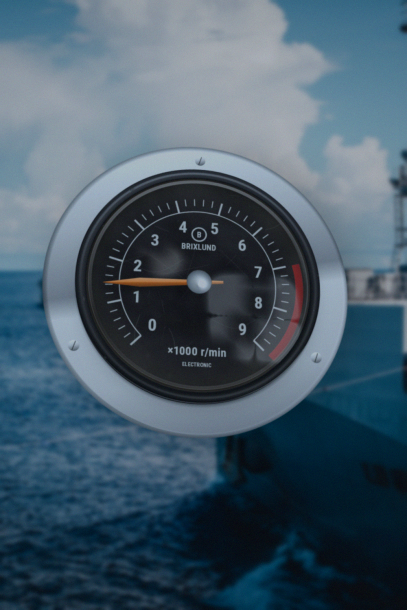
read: **1400** rpm
